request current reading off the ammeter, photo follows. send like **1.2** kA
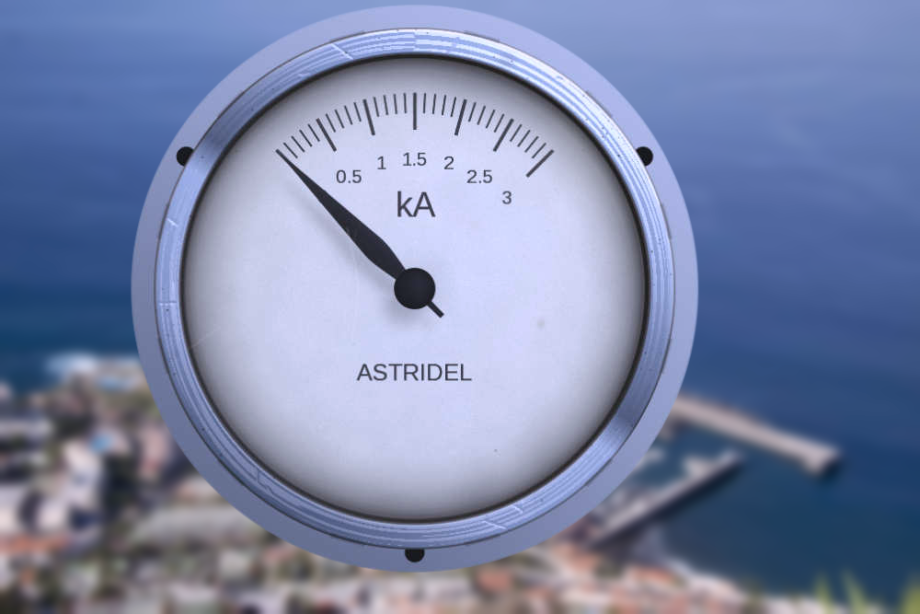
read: **0** kA
